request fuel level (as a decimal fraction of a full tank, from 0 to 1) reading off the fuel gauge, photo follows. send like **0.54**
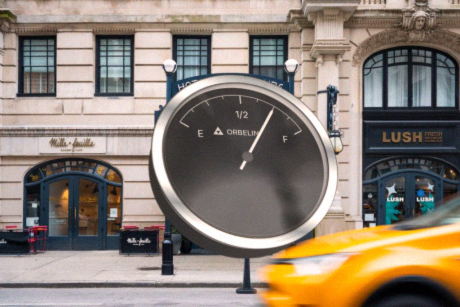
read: **0.75**
